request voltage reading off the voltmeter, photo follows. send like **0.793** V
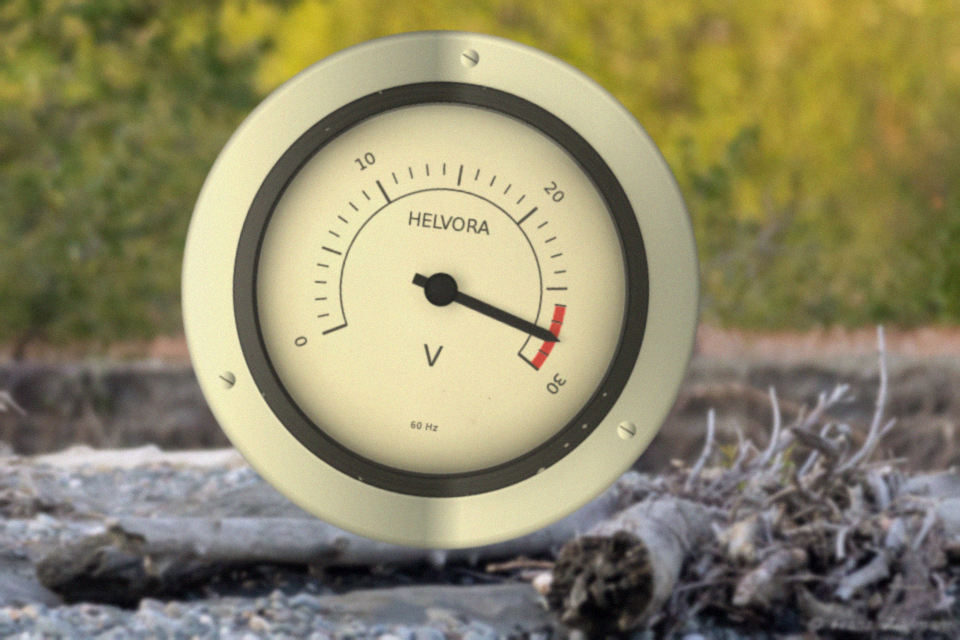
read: **28** V
